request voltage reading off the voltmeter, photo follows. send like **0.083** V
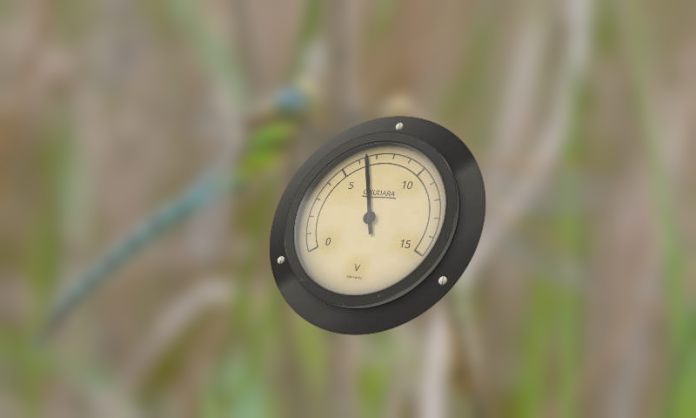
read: **6.5** V
